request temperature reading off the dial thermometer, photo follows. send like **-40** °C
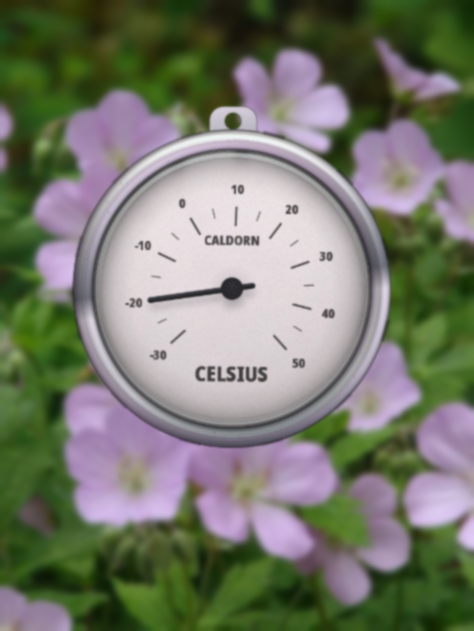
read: **-20** °C
